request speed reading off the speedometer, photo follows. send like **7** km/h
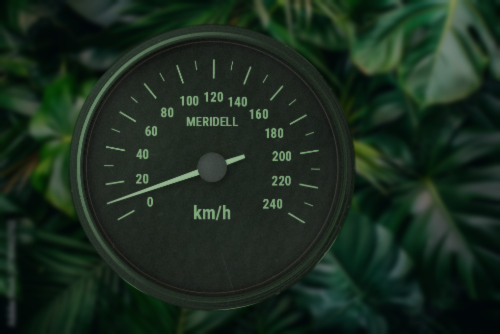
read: **10** km/h
